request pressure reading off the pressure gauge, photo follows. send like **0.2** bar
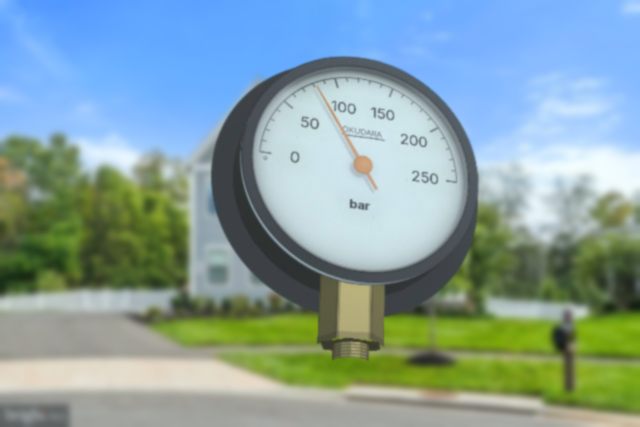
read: **80** bar
